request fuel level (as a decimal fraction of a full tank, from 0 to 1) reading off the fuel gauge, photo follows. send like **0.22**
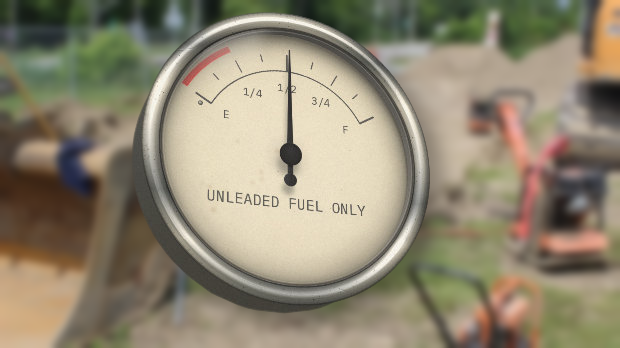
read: **0.5**
